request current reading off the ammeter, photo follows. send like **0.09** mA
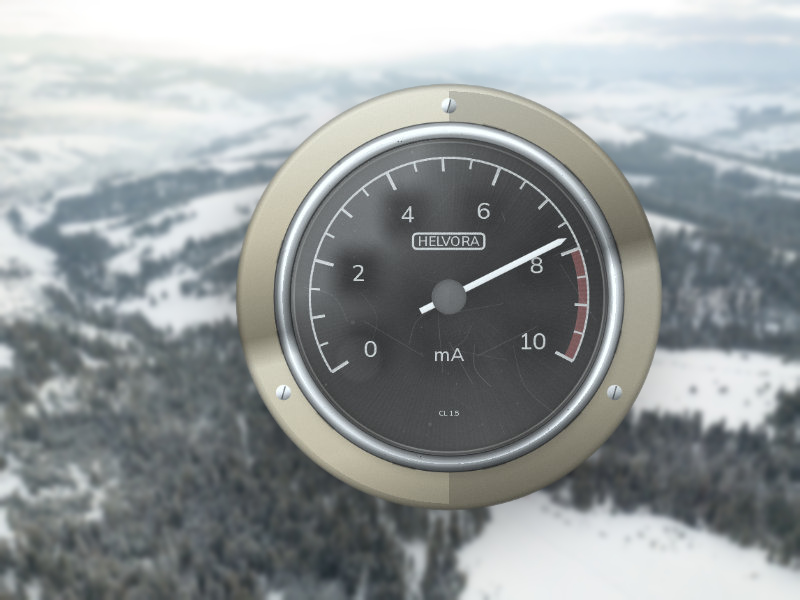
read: **7.75** mA
